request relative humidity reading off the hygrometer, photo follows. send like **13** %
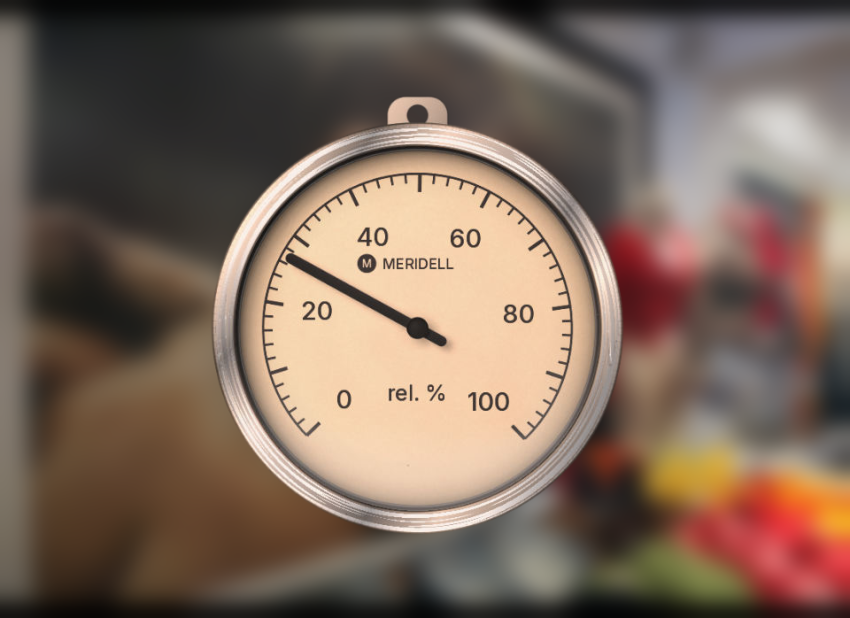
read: **27** %
